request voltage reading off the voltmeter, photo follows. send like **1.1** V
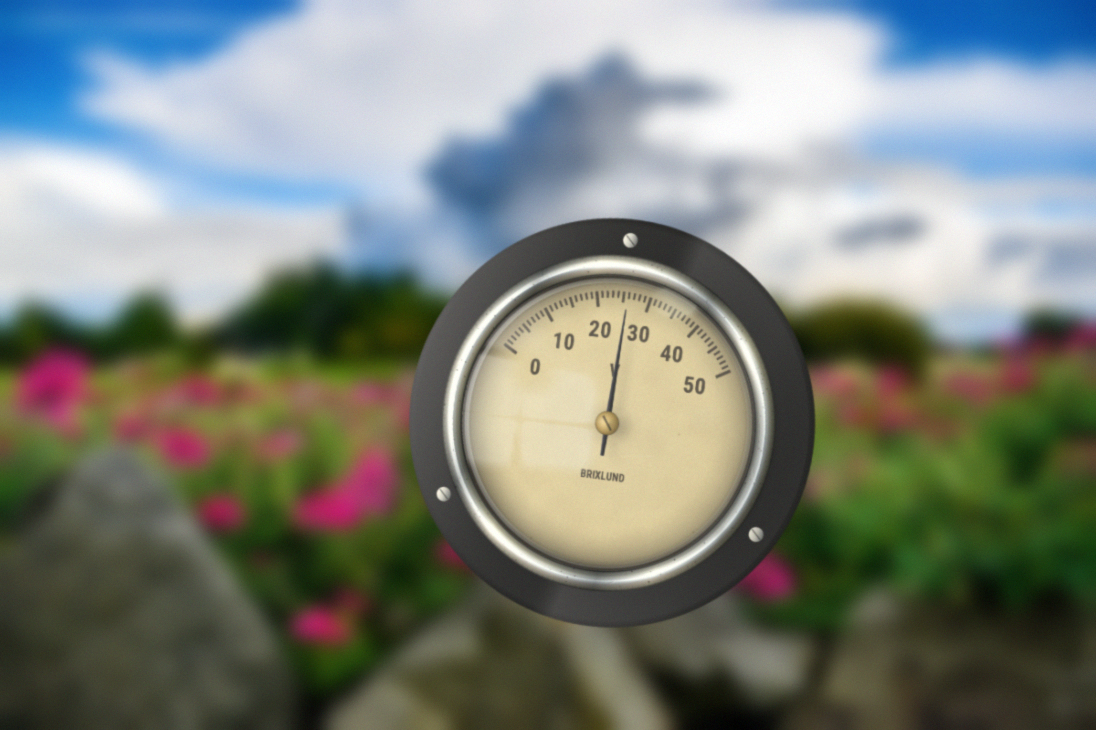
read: **26** V
